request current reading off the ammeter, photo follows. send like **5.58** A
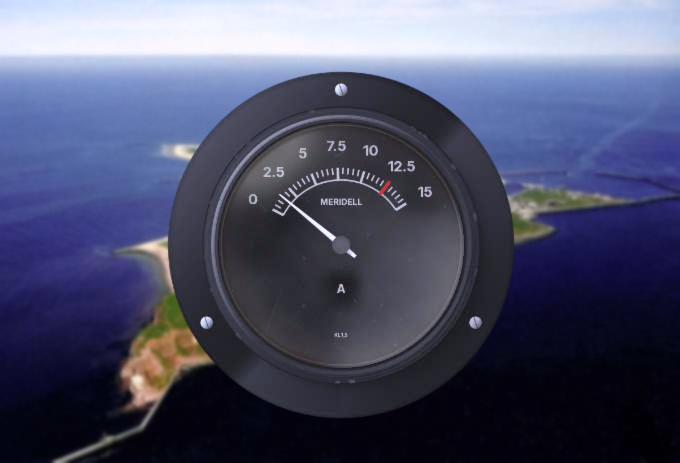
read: **1.5** A
